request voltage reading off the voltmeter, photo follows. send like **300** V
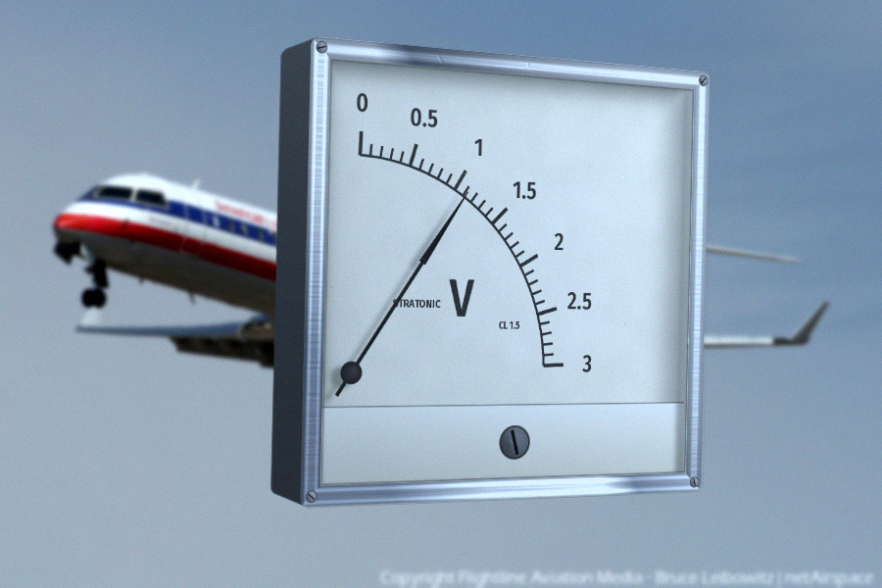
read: **1.1** V
